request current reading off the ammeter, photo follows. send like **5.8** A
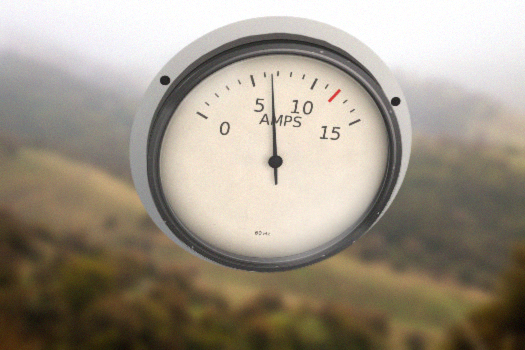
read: **6.5** A
